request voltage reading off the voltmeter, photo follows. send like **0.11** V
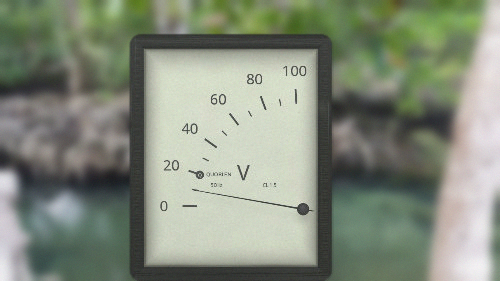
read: **10** V
